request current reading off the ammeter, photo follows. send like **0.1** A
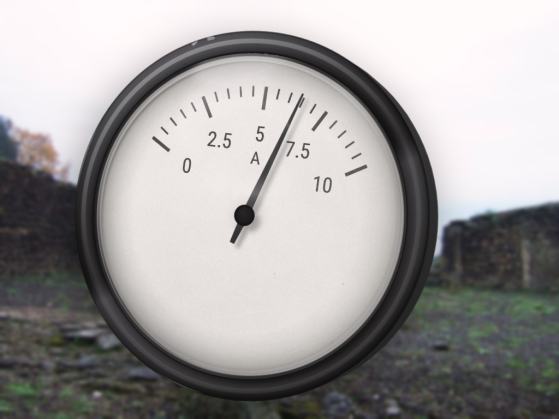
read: **6.5** A
